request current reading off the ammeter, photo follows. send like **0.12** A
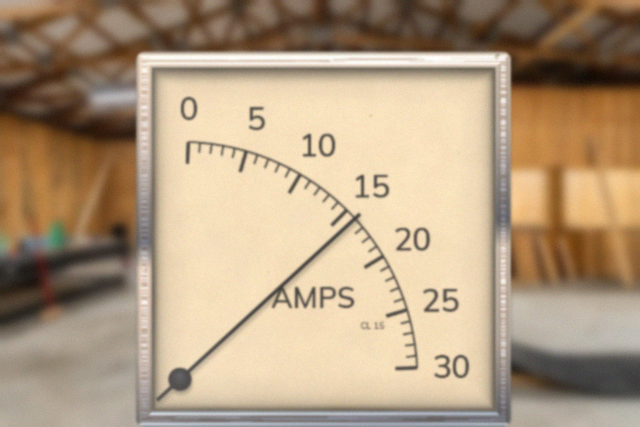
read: **16** A
